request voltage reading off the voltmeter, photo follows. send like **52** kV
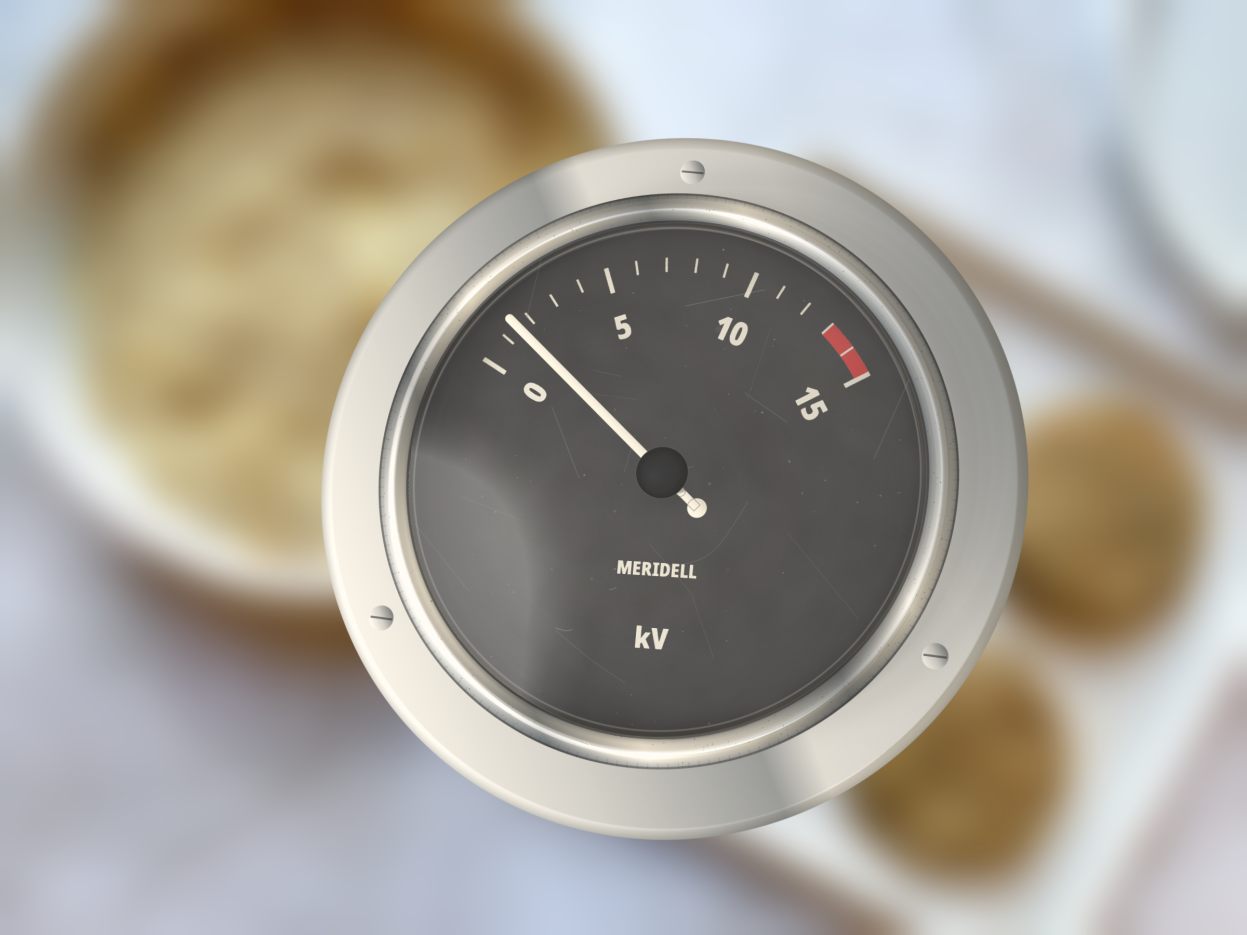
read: **1.5** kV
